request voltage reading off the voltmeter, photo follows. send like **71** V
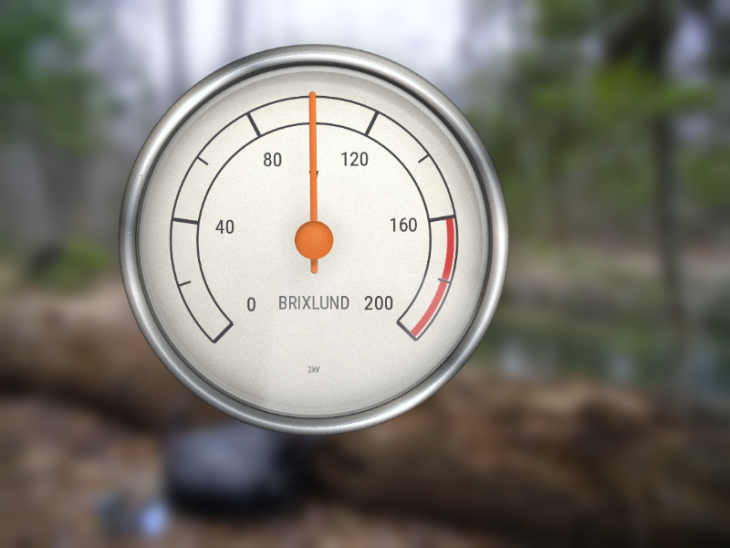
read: **100** V
